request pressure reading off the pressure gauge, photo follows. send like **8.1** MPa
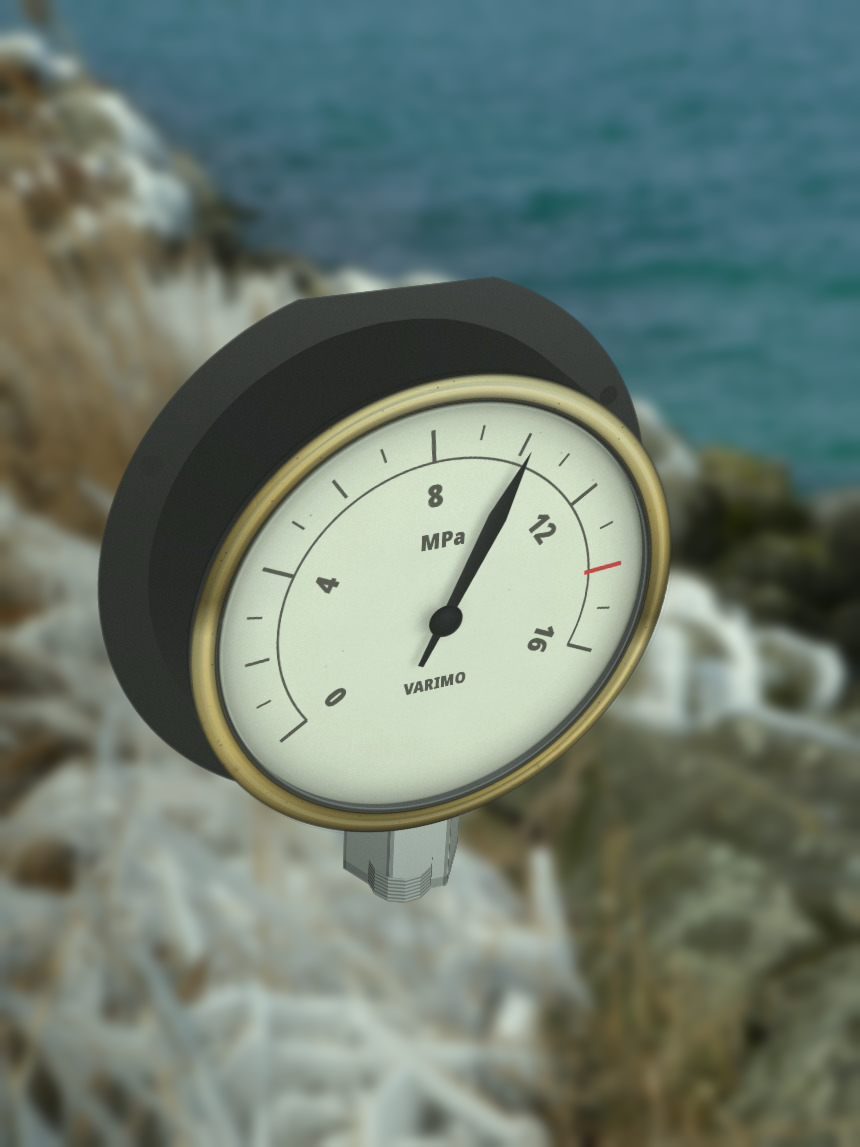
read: **10** MPa
